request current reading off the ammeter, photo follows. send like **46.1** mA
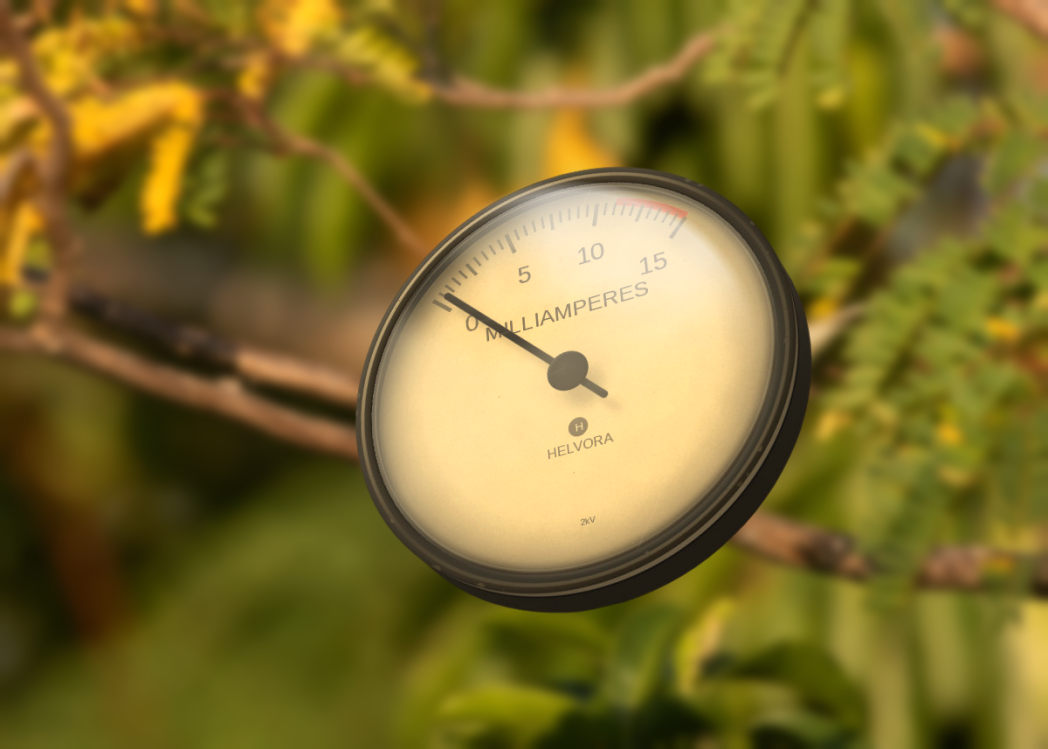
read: **0.5** mA
